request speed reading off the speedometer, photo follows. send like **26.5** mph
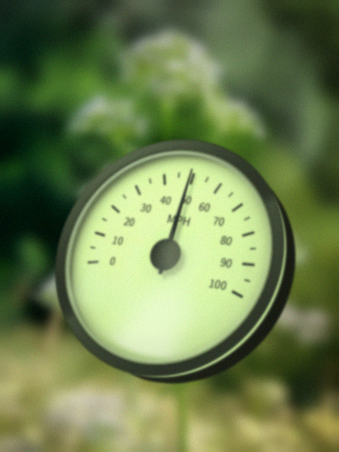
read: **50** mph
